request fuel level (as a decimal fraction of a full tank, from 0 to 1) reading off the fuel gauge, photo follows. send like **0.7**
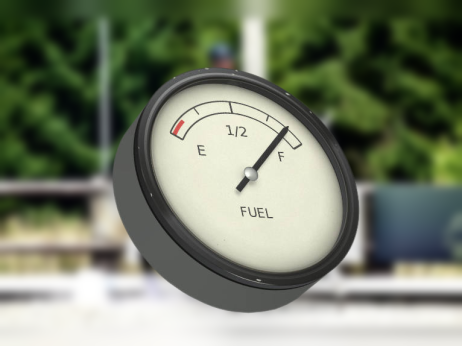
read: **0.875**
